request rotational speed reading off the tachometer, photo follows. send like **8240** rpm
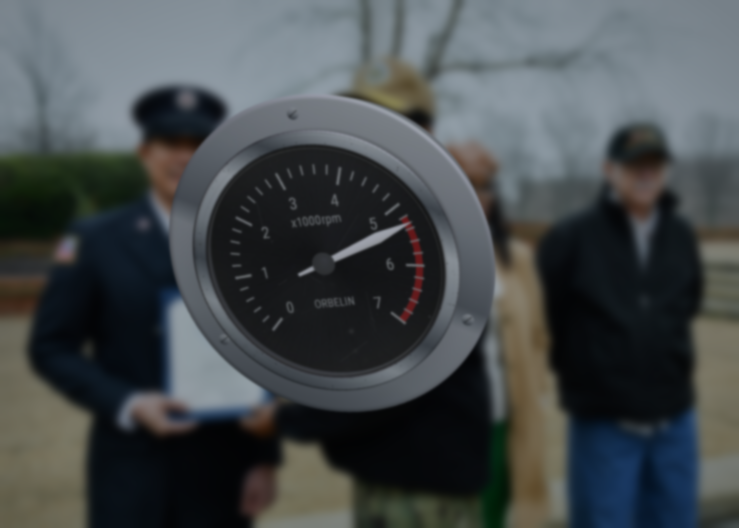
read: **5300** rpm
